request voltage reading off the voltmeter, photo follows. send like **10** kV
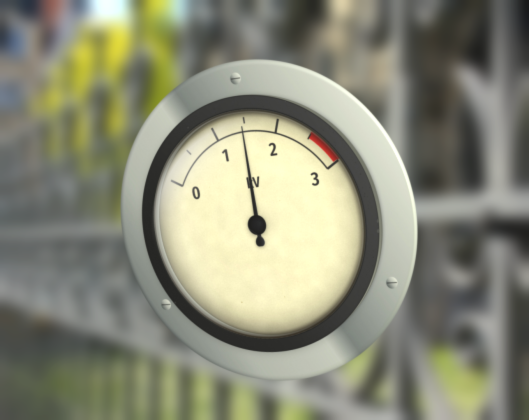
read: **1.5** kV
